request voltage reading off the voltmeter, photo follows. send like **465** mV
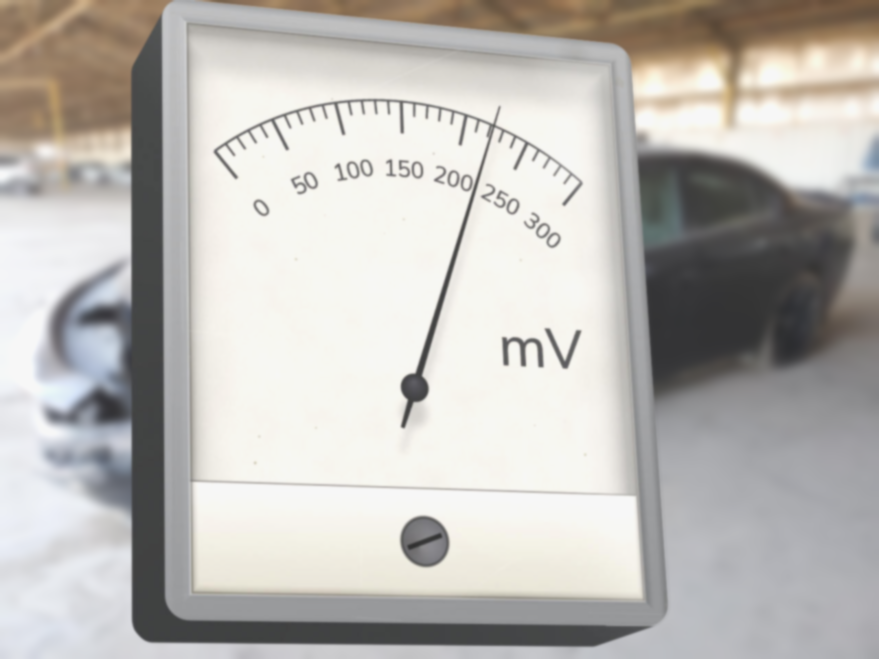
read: **220** mV
